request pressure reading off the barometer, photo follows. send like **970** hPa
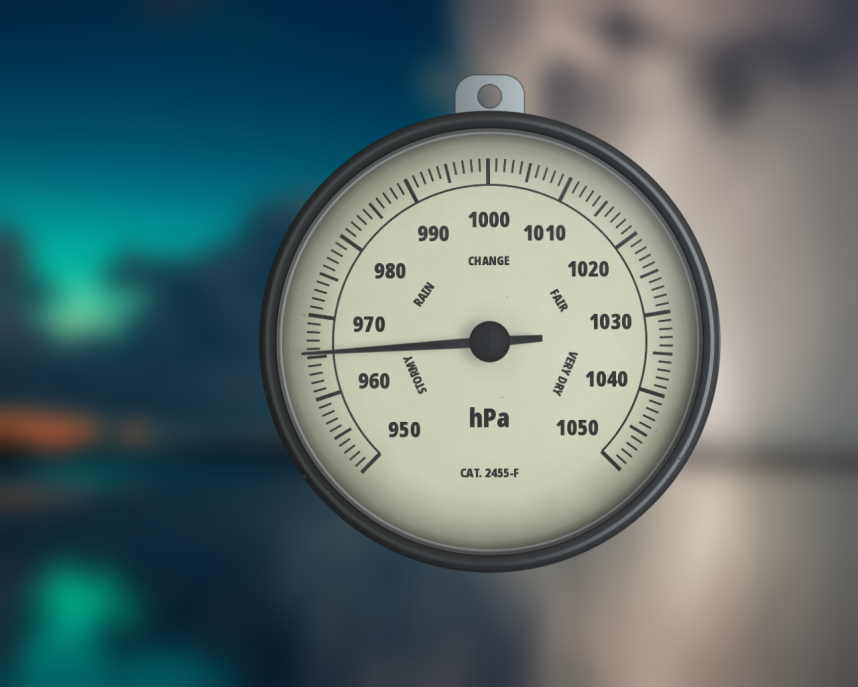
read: **965.5** hPa
